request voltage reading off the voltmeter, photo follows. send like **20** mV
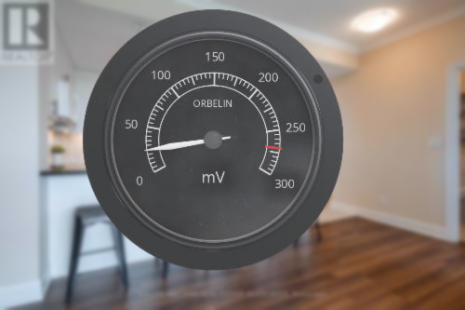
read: **25** mV
